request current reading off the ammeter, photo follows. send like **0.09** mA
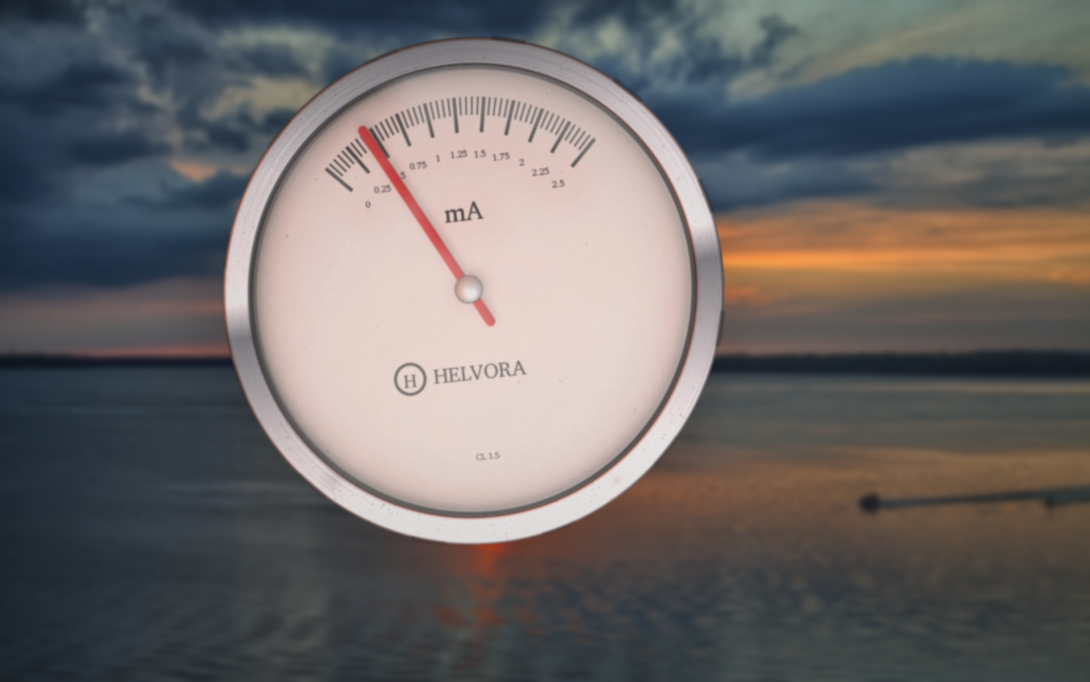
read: **0.45** mA
